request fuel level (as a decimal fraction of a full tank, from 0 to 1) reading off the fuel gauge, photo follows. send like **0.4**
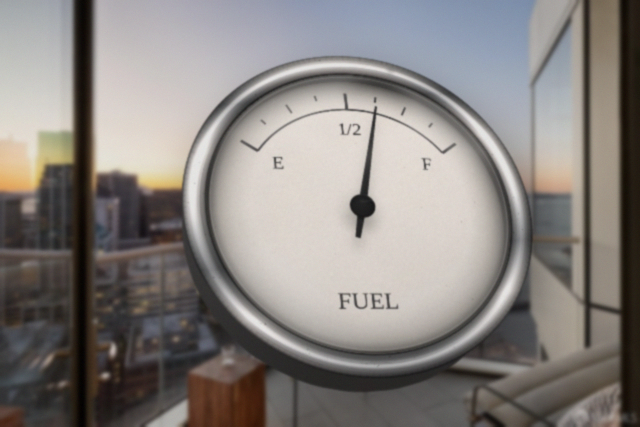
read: **0.625**
